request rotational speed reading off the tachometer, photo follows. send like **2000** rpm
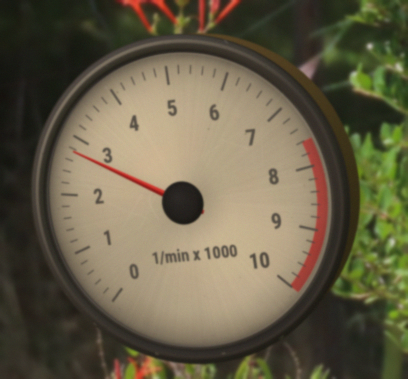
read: **2800** rpm
